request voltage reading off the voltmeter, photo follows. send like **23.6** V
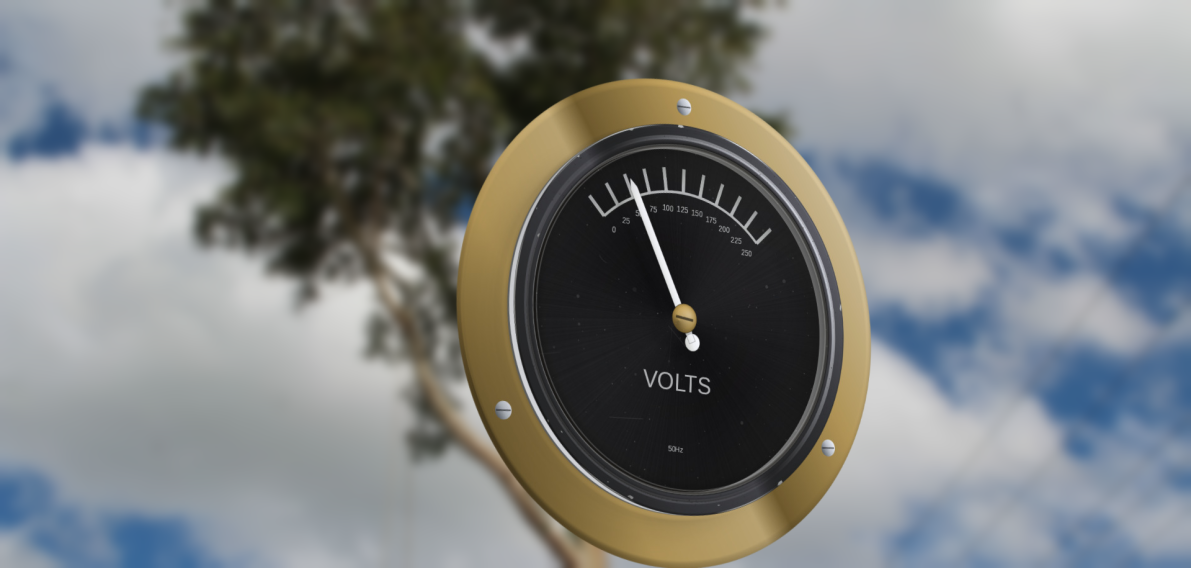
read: **50** V
